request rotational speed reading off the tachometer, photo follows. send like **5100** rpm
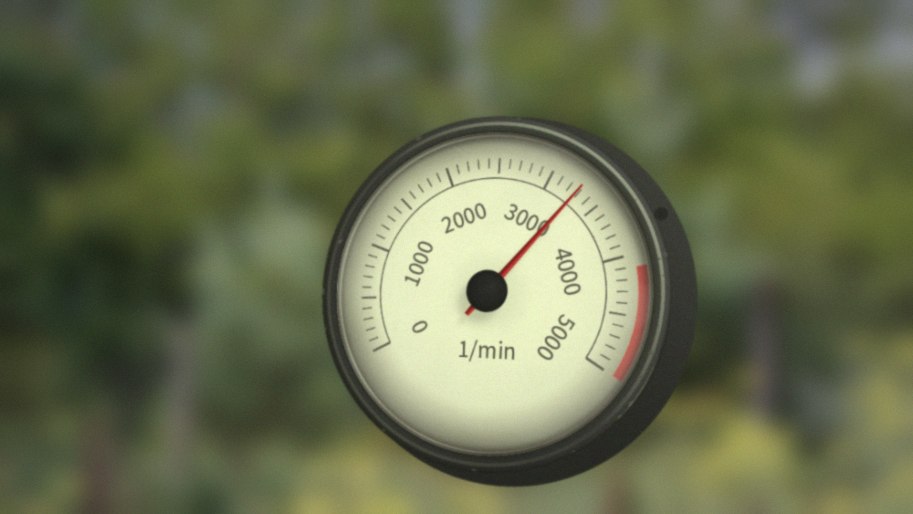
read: **3300** rpm
